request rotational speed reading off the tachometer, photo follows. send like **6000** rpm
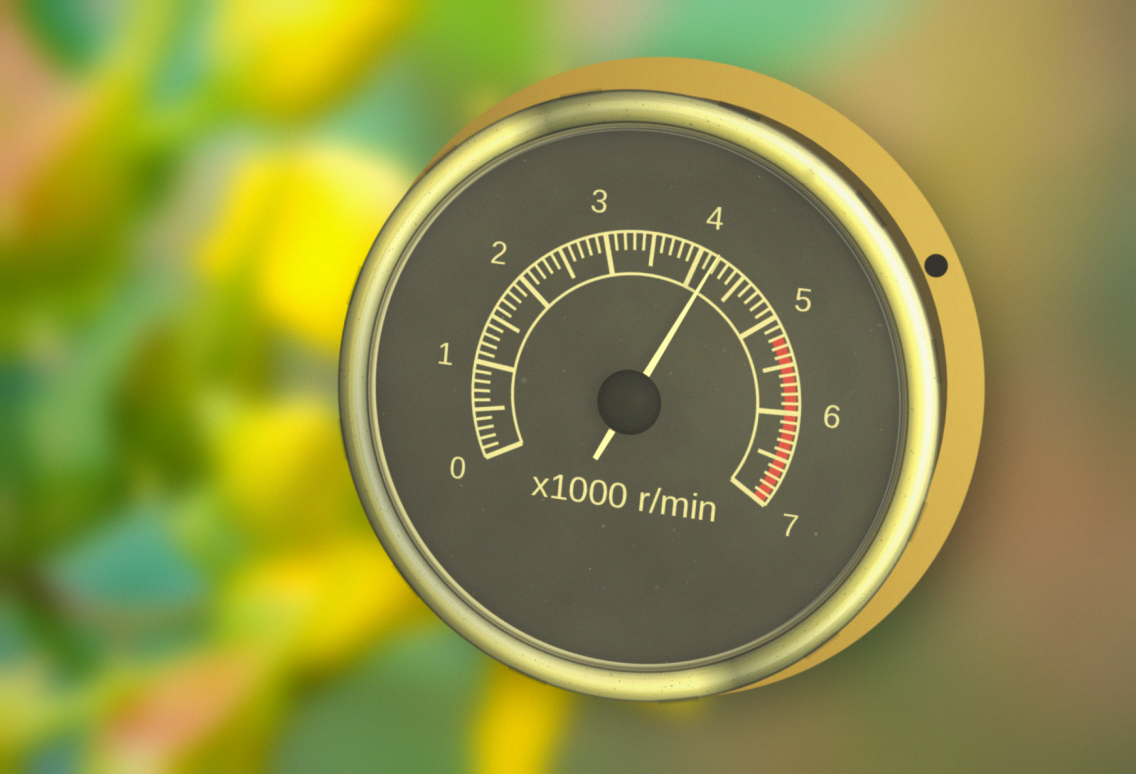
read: **4200** rpm
